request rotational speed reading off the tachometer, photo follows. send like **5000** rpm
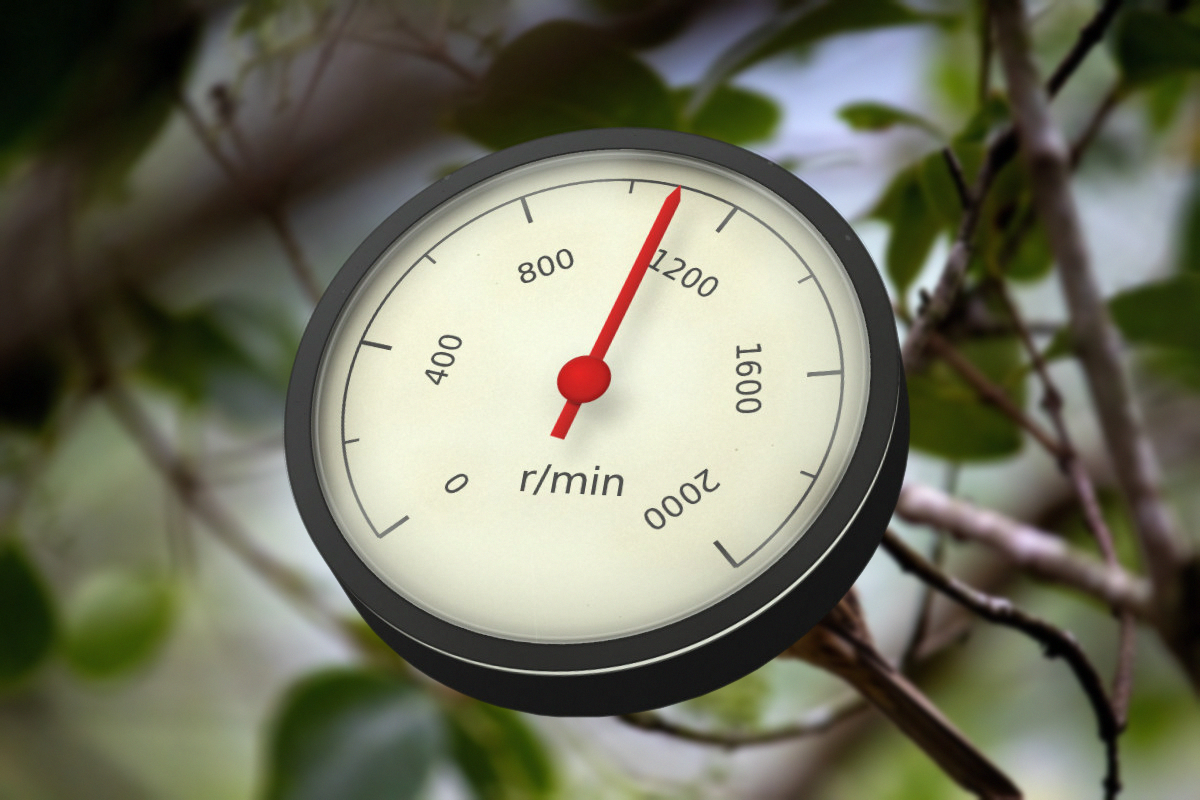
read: **1100** rpm
